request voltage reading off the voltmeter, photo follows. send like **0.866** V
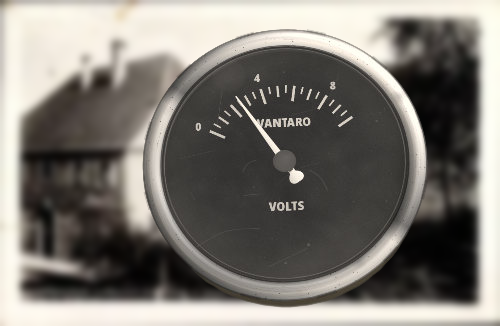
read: **2.5** V
